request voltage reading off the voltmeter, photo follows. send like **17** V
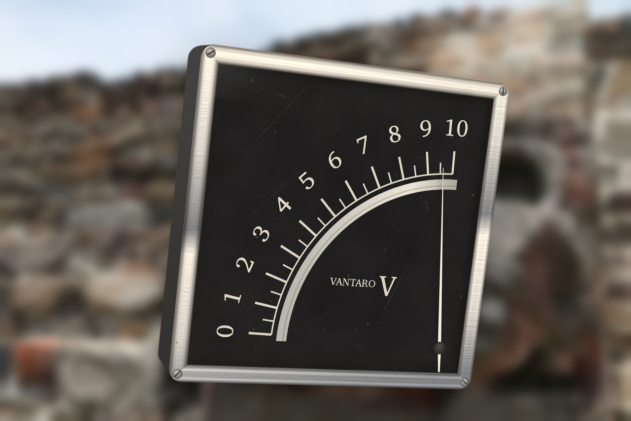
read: **9.5** V
